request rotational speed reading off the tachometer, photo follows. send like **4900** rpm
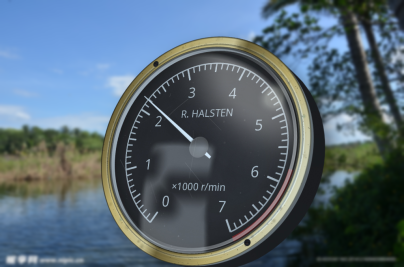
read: **2200** rpm
